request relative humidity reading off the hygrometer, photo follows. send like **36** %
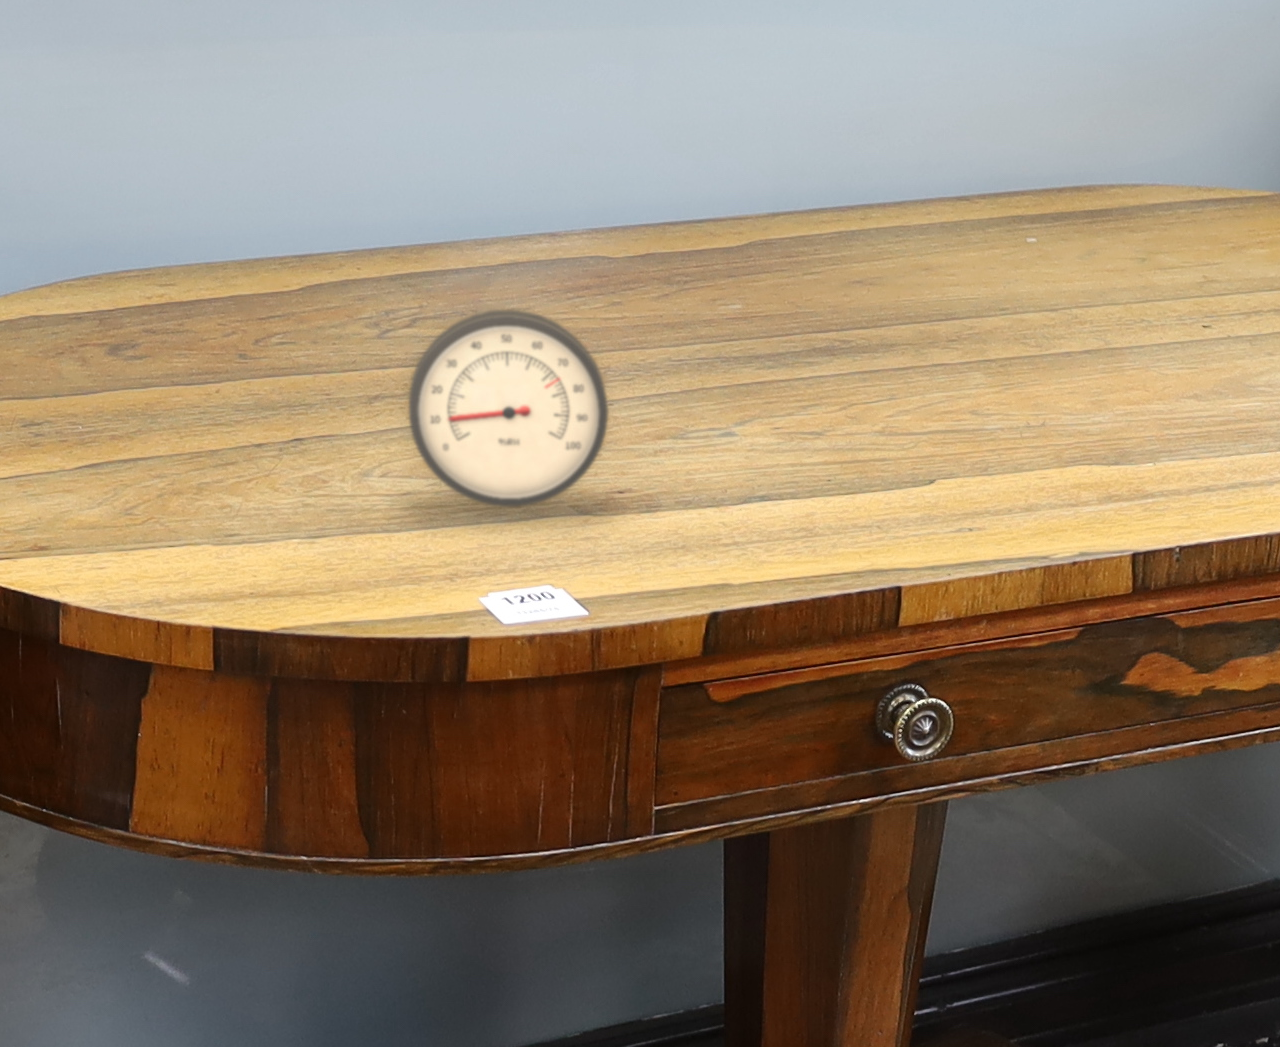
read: **10** %
